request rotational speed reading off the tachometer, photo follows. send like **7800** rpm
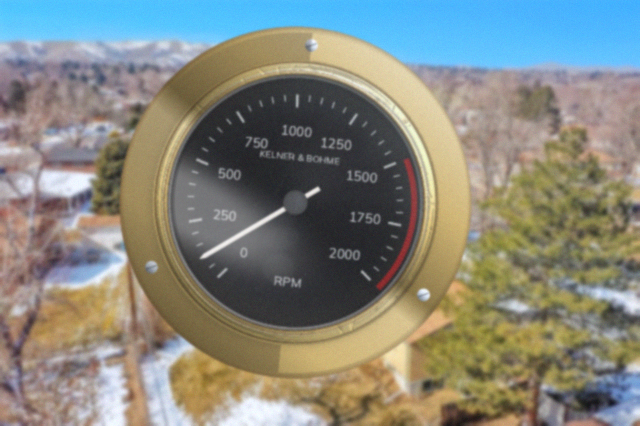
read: **100** rpm
